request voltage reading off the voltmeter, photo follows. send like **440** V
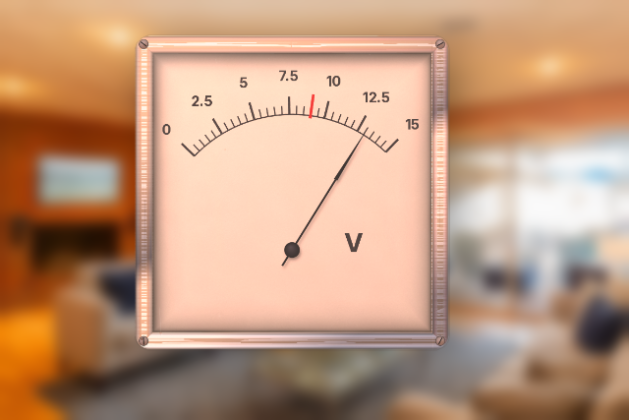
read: **13** V
